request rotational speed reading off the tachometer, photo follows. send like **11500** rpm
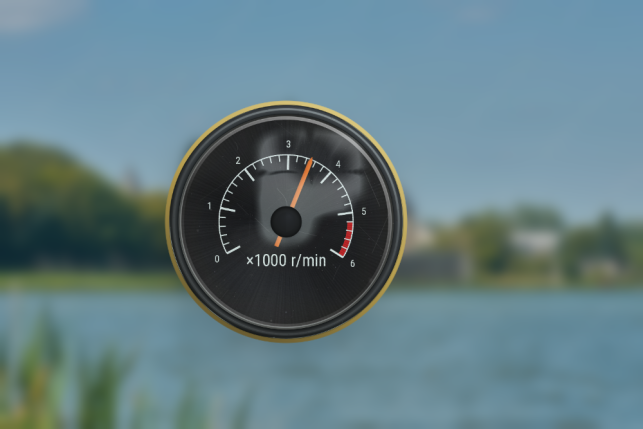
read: **3500** rpm
